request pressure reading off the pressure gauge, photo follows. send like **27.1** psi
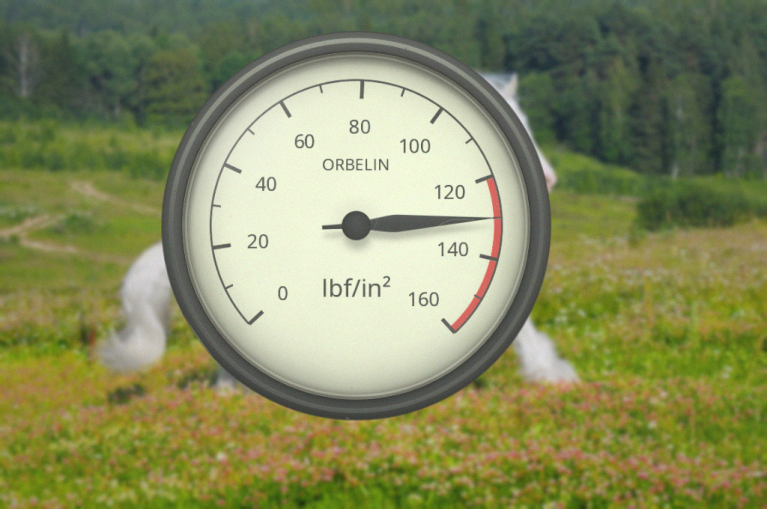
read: **130** psi
